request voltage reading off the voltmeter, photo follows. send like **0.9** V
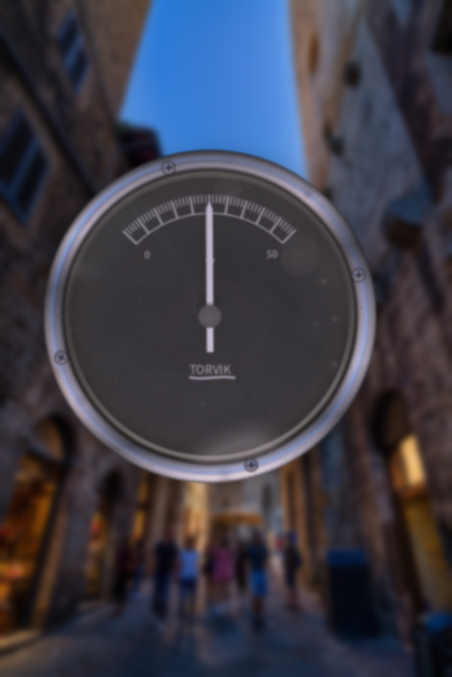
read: **25** V
